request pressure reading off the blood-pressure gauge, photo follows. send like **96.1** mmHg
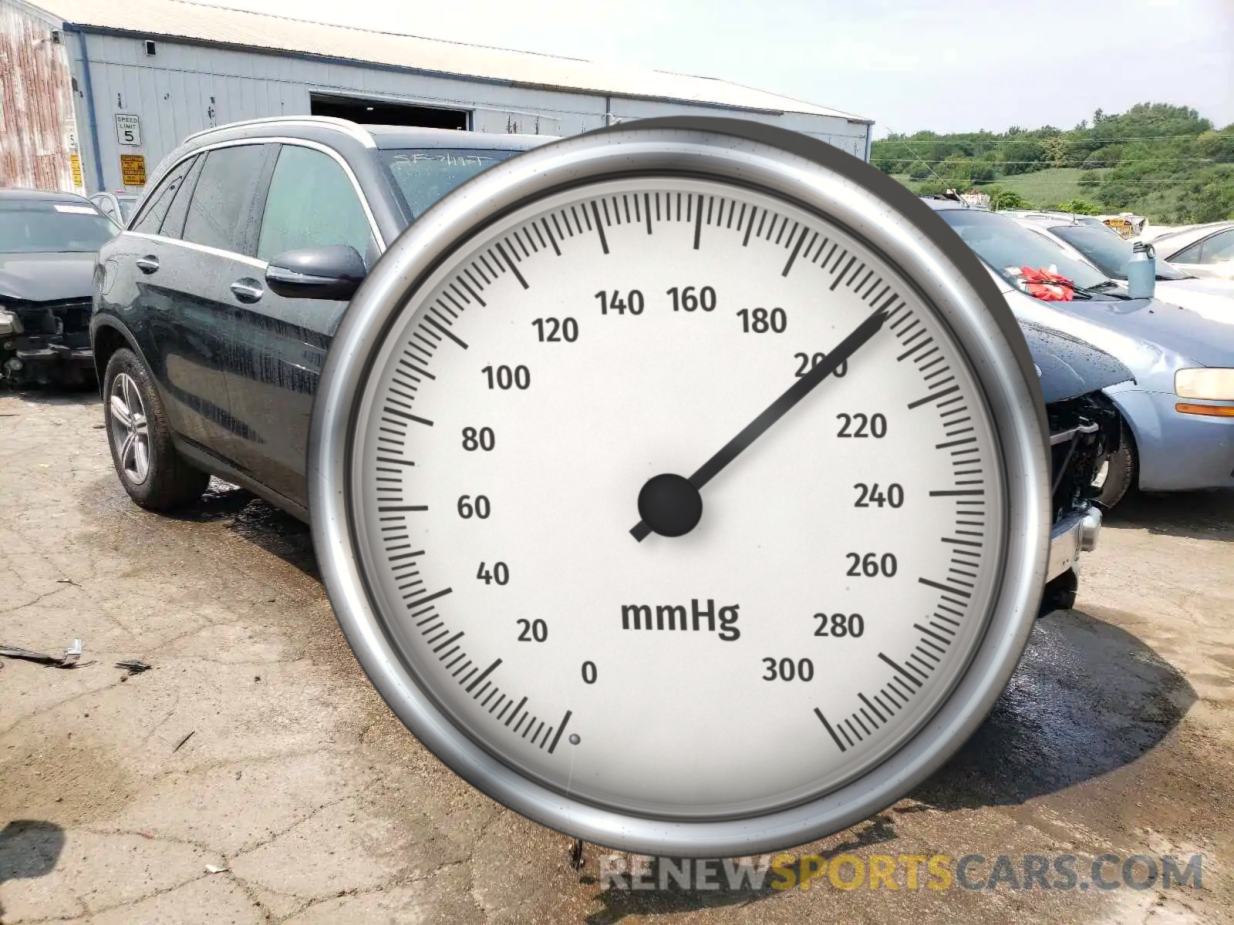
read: **201** mmHg
